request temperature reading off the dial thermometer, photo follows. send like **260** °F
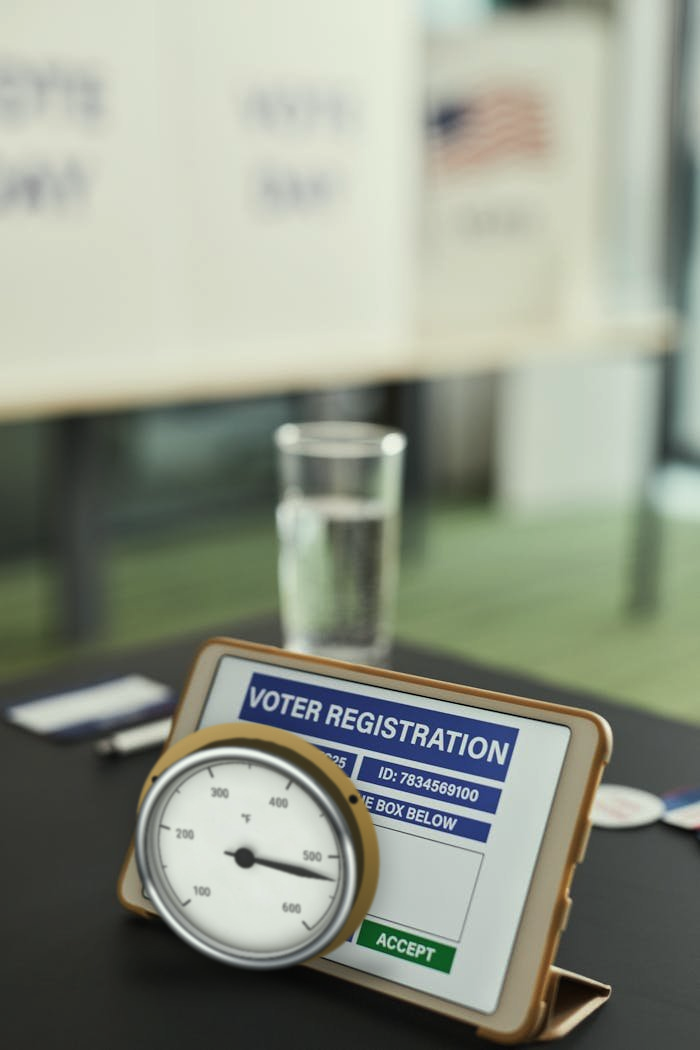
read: **525** °F
